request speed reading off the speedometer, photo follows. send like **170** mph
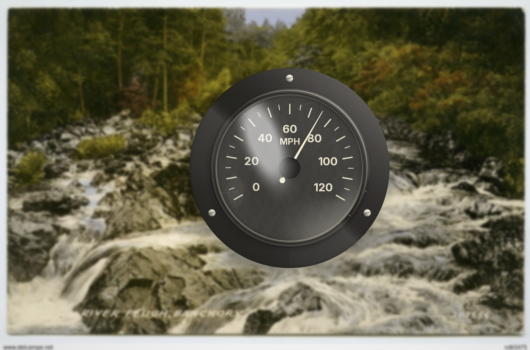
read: **75** mph
